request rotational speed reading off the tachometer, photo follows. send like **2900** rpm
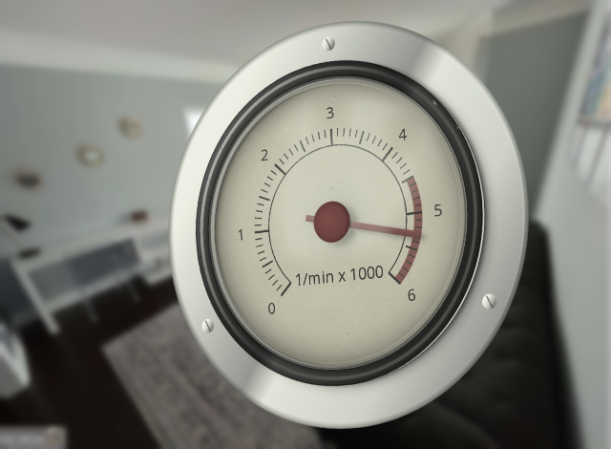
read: **5300** rpm
